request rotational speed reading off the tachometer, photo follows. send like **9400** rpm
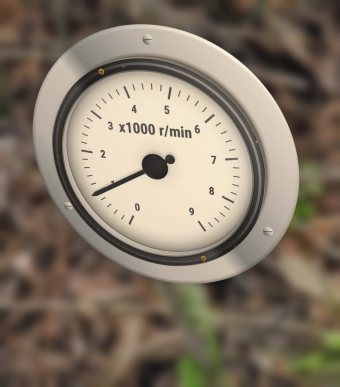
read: **1000** rpm
